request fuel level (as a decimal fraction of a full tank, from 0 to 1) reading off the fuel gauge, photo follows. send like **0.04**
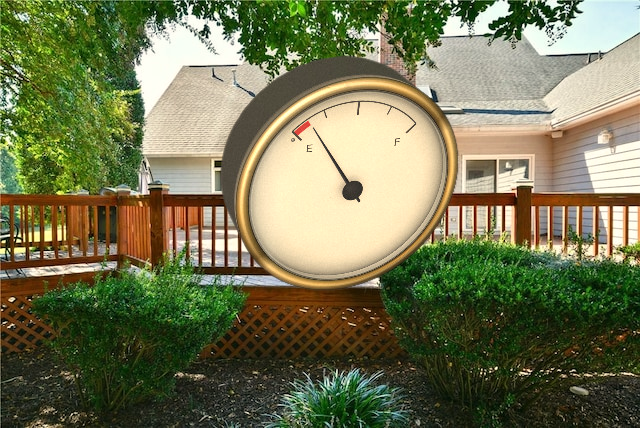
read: **0.125**
